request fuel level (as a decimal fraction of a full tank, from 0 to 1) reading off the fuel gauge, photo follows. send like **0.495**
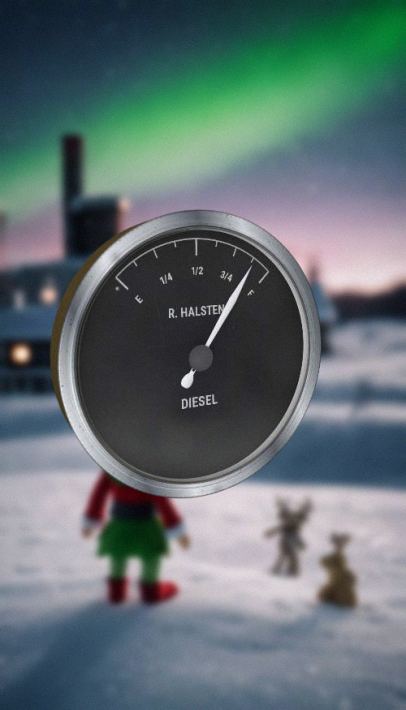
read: **0.875**
